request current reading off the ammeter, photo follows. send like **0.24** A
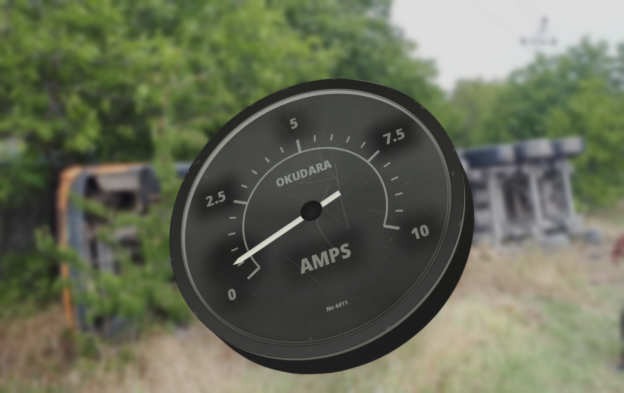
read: **0.5** A
